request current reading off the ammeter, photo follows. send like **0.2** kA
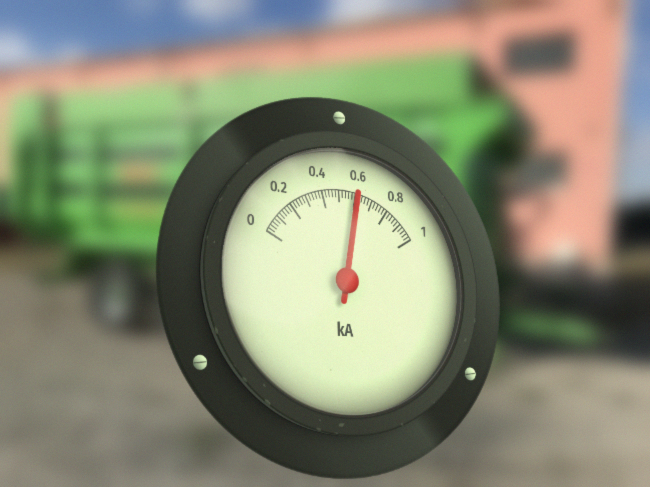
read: **0.6** kA
